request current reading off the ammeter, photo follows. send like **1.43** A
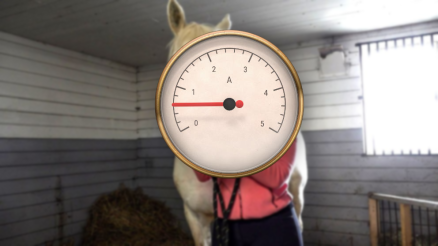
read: **0.6** A
